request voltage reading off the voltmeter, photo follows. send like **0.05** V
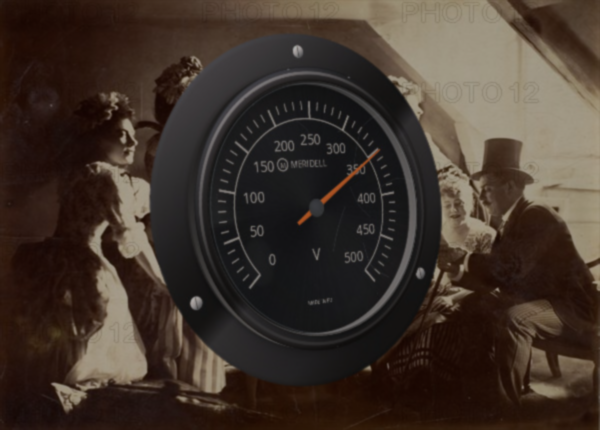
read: **350** V
